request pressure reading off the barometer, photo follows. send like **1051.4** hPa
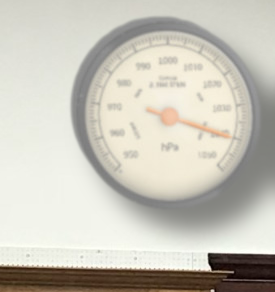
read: **1040** hPa
